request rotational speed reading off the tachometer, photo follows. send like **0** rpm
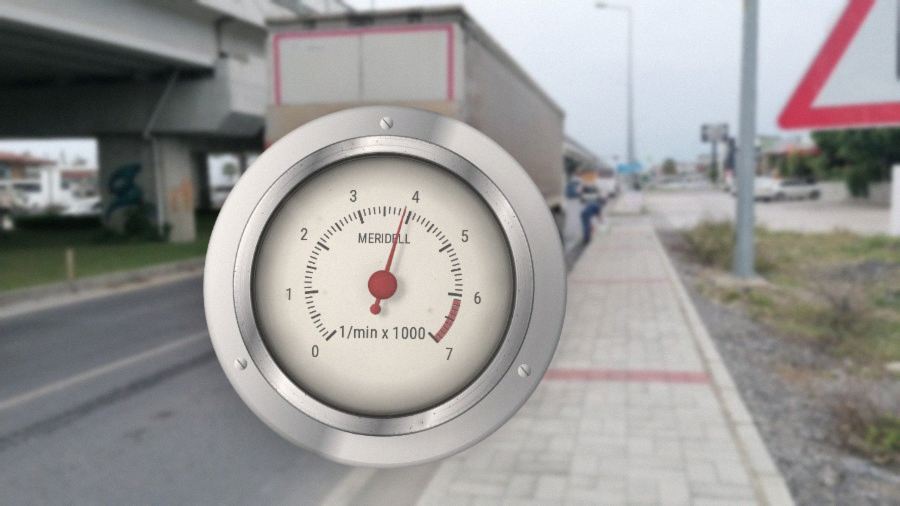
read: **3900** rpm
